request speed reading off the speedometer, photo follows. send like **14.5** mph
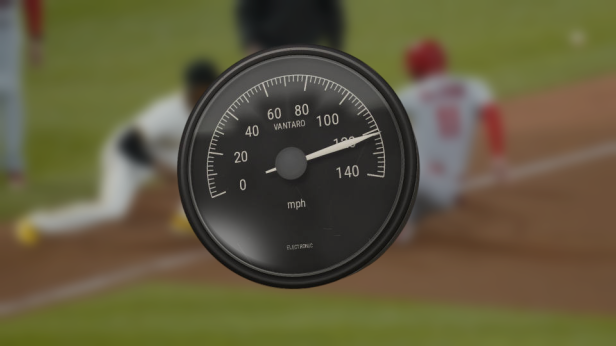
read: **122** mph
